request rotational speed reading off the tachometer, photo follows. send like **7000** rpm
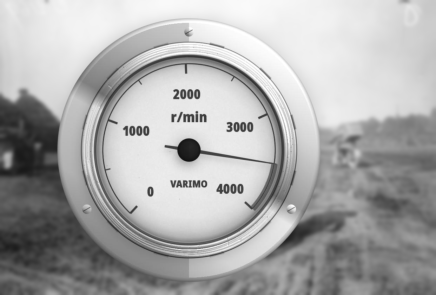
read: **3500** rpm
